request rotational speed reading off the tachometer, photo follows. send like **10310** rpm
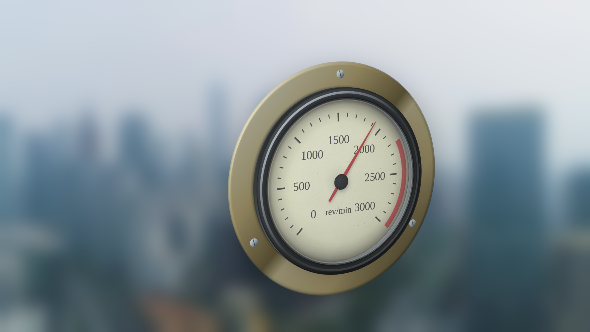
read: **1900** rpm
